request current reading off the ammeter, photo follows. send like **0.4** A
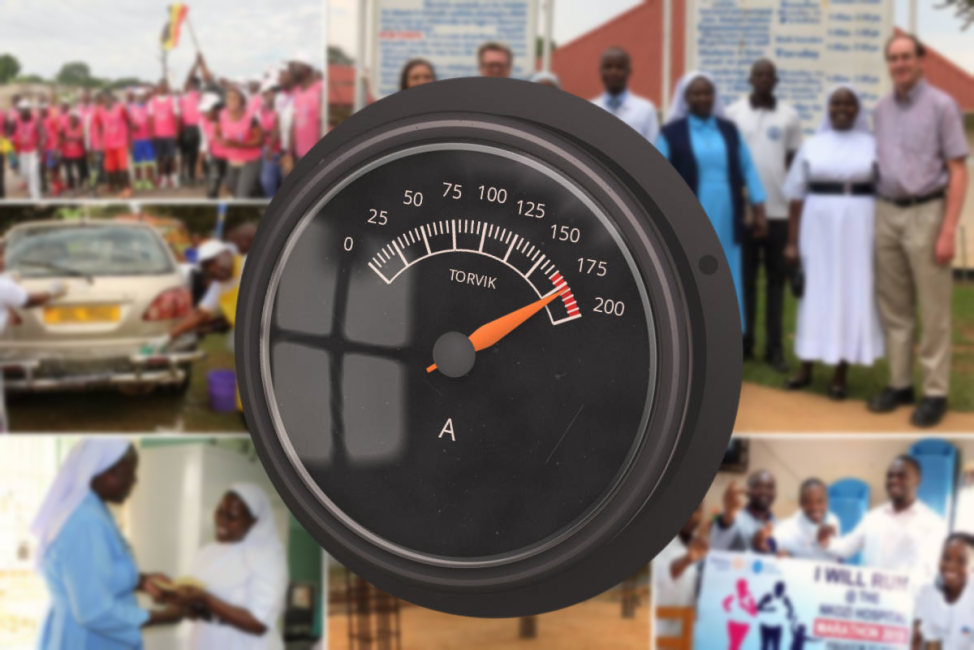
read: **180** A
